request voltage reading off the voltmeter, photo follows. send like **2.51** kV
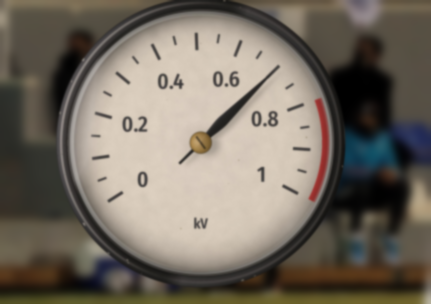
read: **0.7** kV
